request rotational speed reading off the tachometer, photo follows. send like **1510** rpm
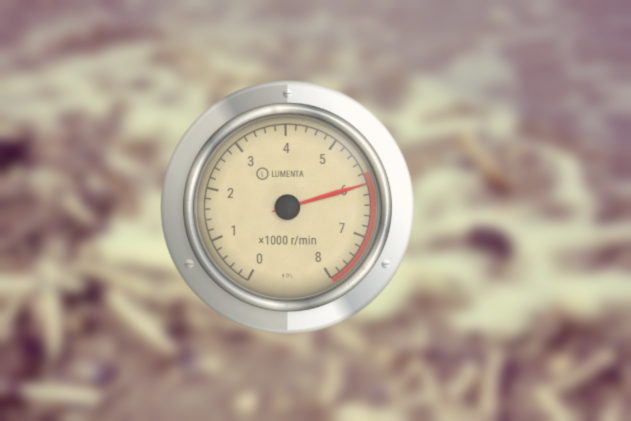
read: **6000** rpm
